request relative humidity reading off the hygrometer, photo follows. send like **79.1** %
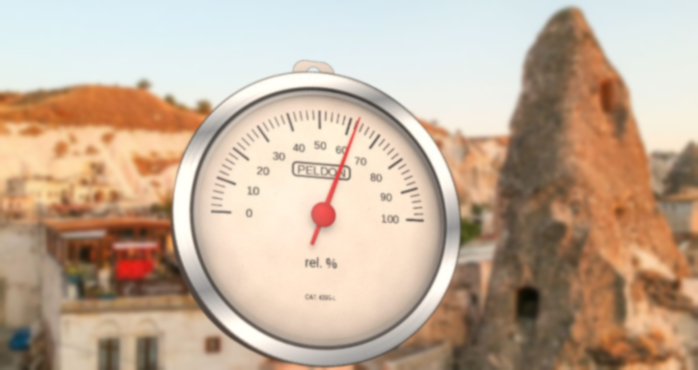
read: **62** %
